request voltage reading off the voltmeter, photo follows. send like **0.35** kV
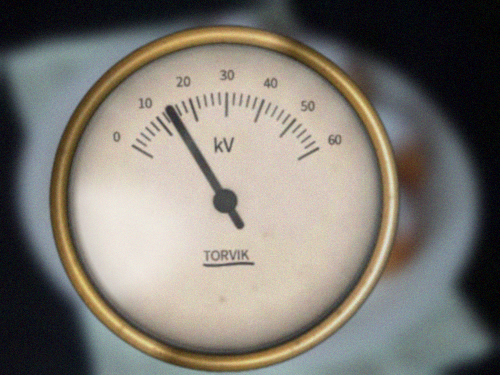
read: **14** kV
